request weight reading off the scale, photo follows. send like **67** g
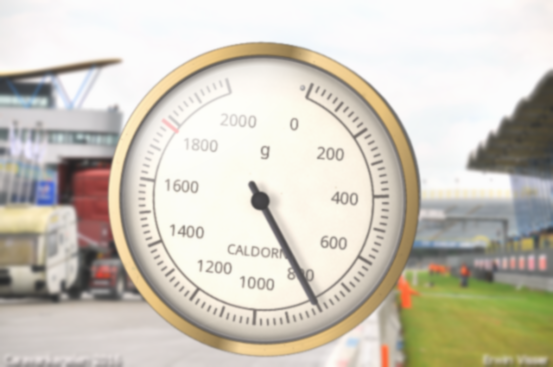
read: **800** g
